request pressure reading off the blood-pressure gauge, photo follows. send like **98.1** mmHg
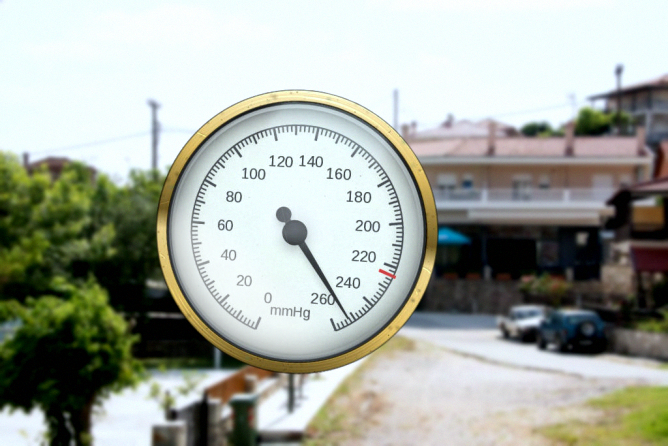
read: **252** mmHg
